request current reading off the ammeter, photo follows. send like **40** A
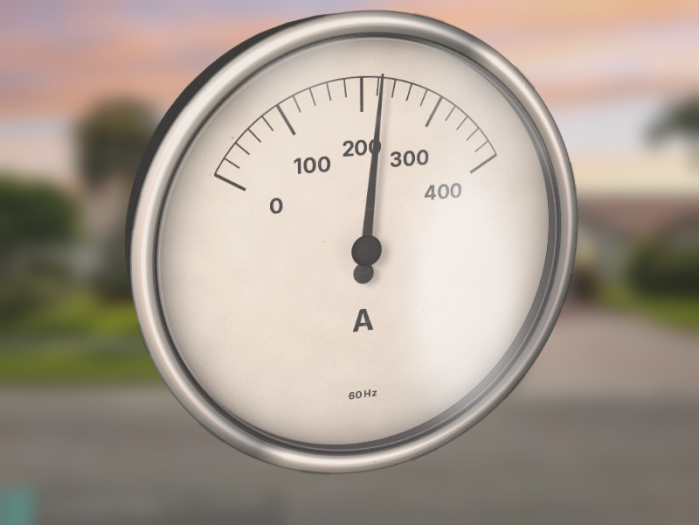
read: **220** A
